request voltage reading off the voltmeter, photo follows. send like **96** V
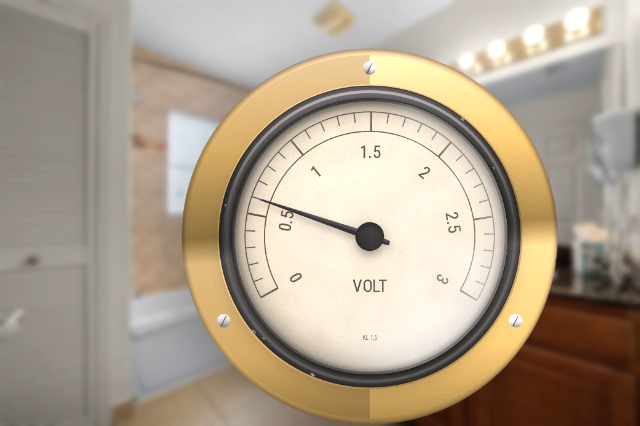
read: **0.6** V
